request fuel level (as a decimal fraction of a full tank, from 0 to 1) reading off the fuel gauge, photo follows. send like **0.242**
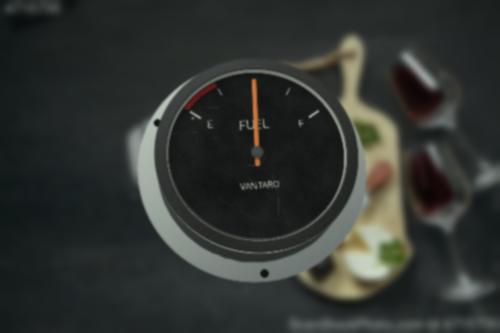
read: **0.5**
